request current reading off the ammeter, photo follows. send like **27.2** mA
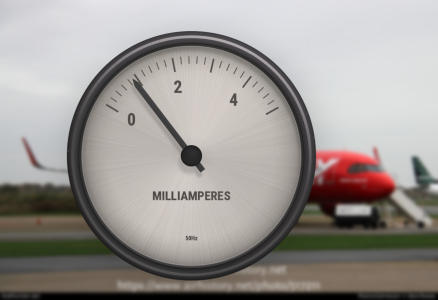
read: **0.9** mA
